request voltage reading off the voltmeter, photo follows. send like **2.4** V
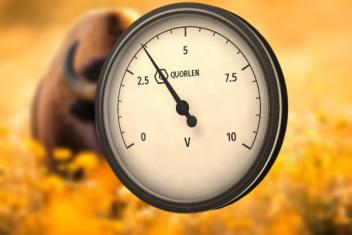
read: **3.5** V
